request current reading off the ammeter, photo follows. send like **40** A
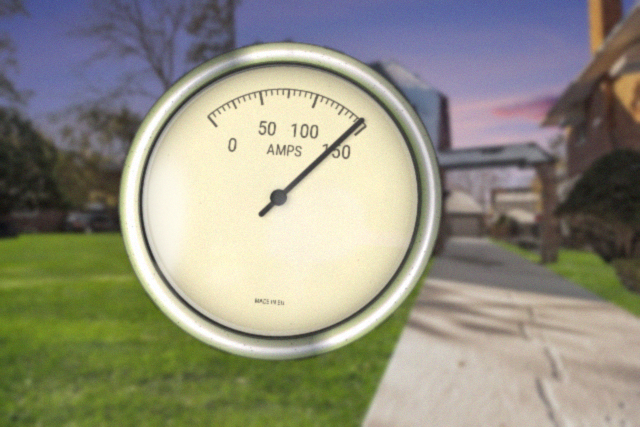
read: **145** A
